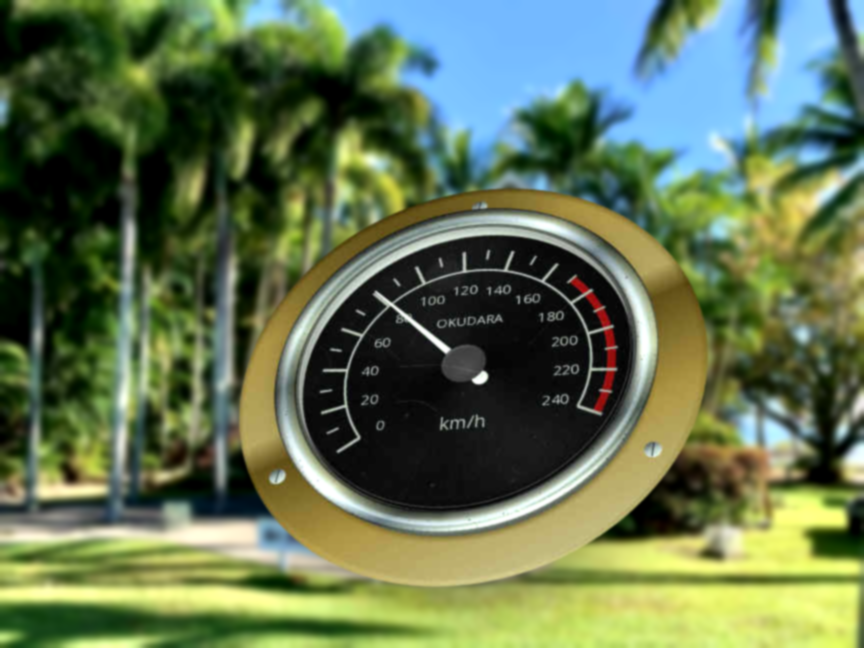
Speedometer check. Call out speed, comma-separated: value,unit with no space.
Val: 80,km/h
